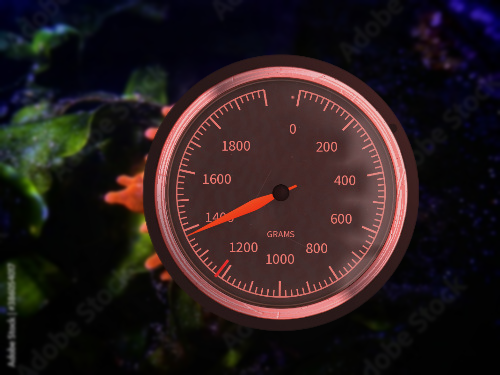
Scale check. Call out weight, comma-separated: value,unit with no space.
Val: 1380,g
